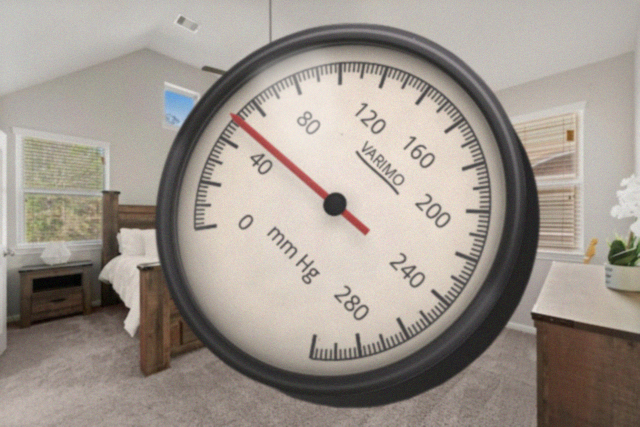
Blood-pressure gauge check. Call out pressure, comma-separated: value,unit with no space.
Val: 50,mmHg
